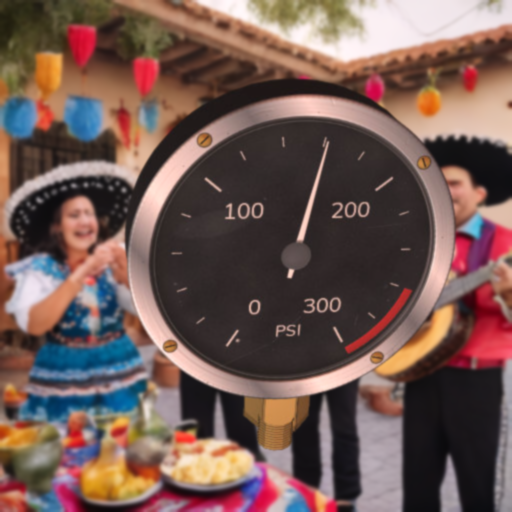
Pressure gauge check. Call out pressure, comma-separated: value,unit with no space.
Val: 160,psi
